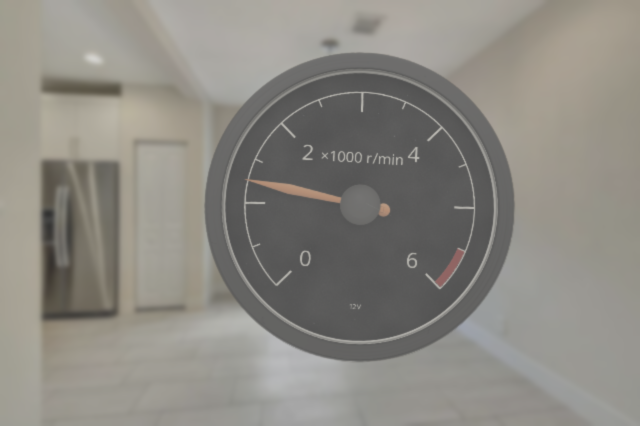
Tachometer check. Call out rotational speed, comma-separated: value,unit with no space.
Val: 1250,rpm
